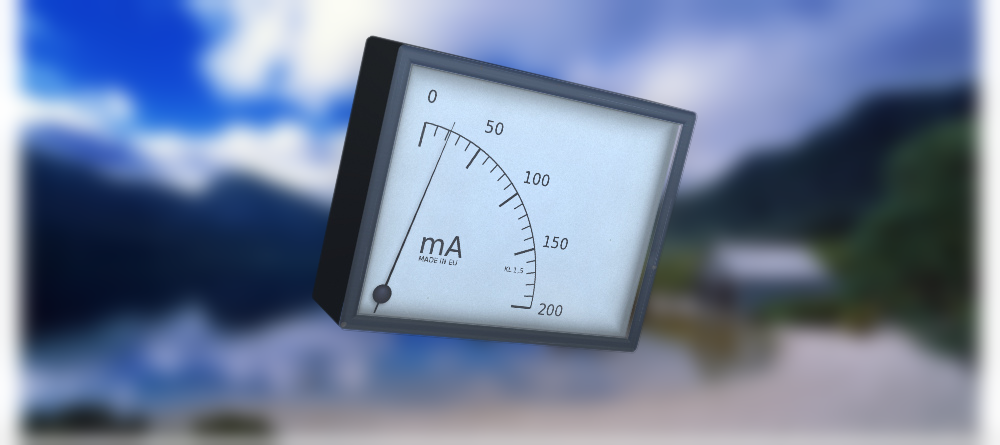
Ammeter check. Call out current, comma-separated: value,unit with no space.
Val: 20,mA
